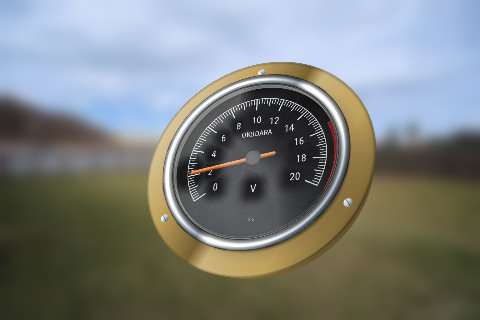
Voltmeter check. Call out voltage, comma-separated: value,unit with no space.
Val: 2,V
